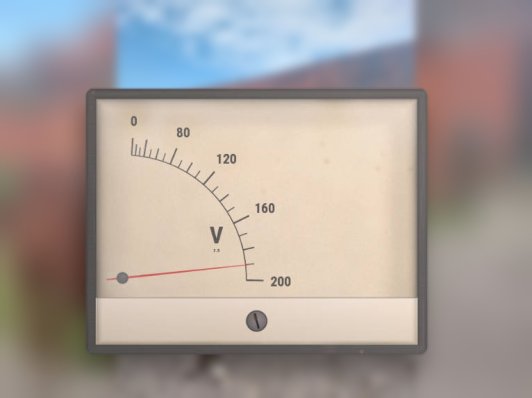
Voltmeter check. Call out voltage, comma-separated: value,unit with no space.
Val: 190,V
